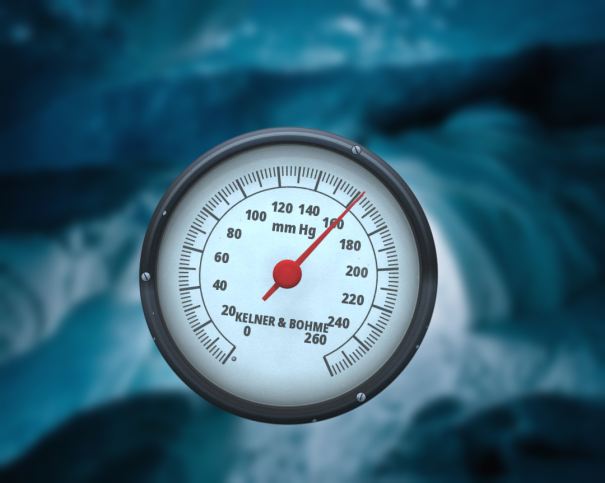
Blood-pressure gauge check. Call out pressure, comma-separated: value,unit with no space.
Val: 162,mmHg
